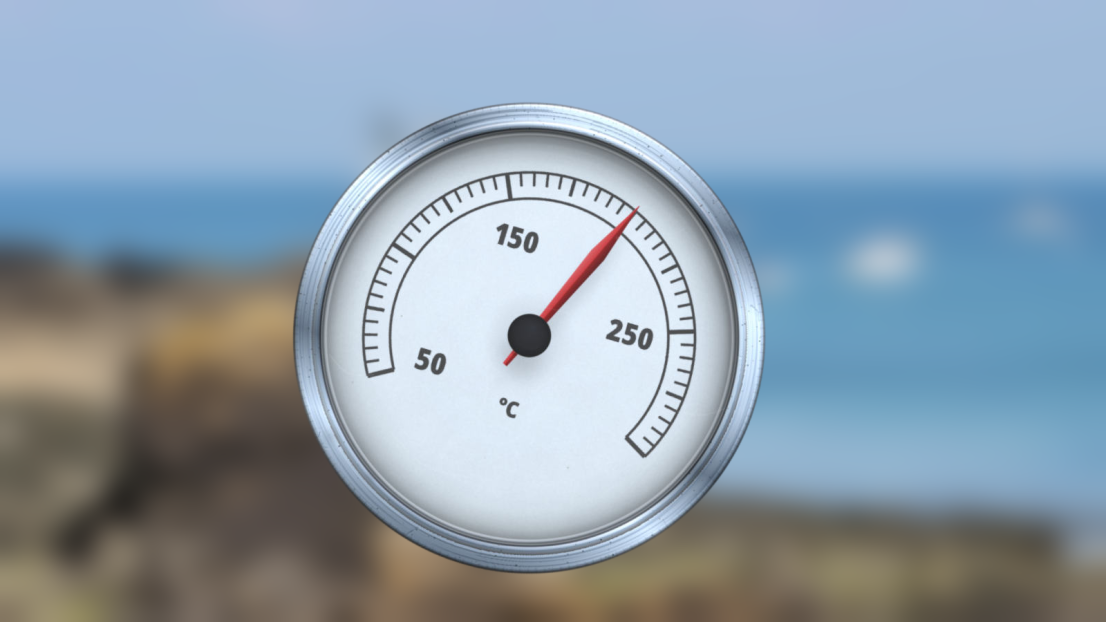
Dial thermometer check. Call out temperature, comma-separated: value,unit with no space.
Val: 200,°C
